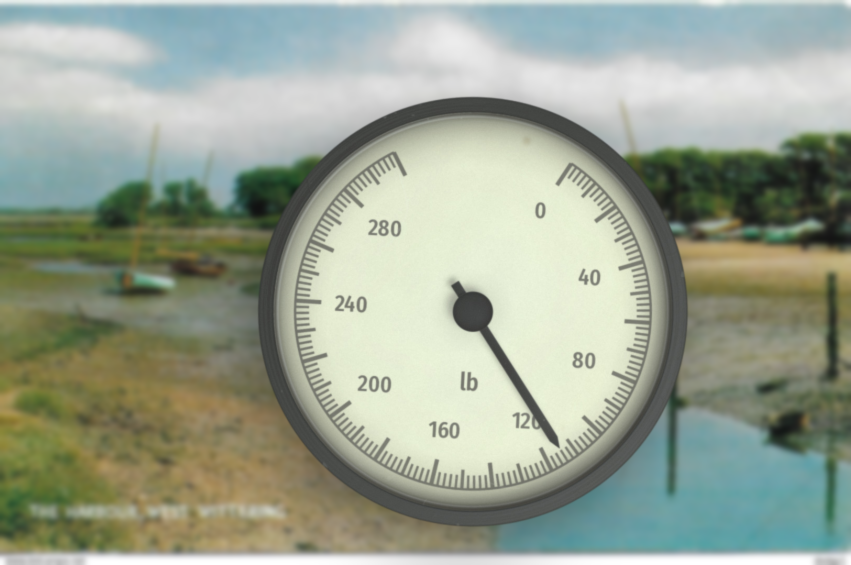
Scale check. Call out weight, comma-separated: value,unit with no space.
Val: 114,lb
